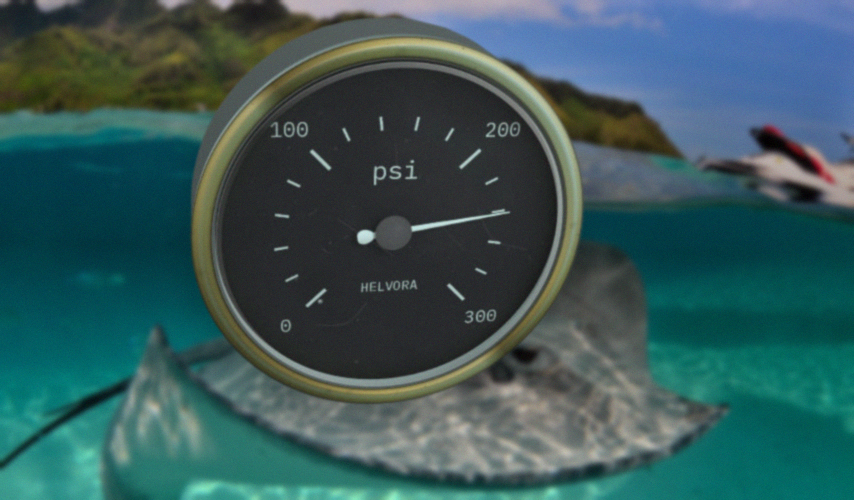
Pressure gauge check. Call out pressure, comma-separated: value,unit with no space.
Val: 240,psi
